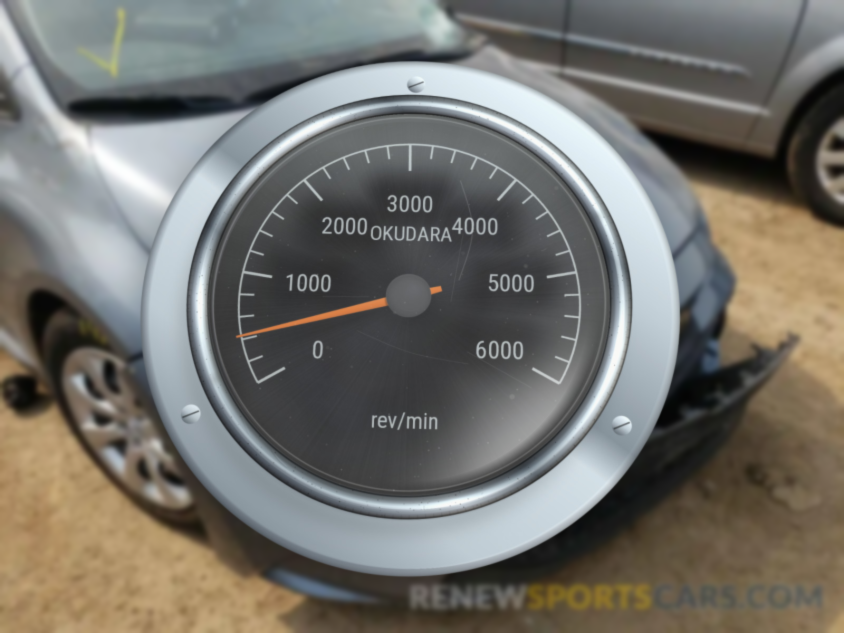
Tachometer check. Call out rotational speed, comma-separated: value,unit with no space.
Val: 400,rpm
